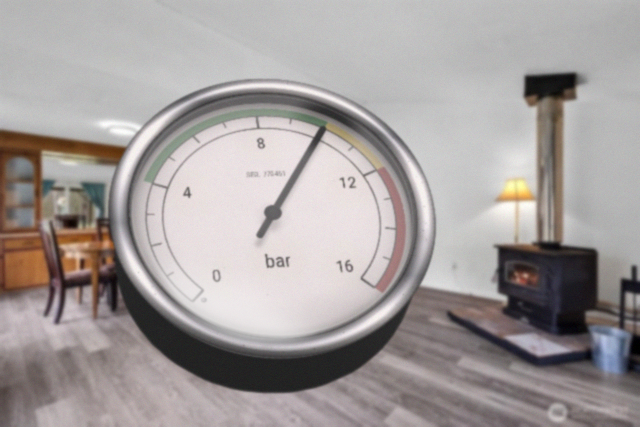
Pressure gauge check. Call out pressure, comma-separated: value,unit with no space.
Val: 10,bar
